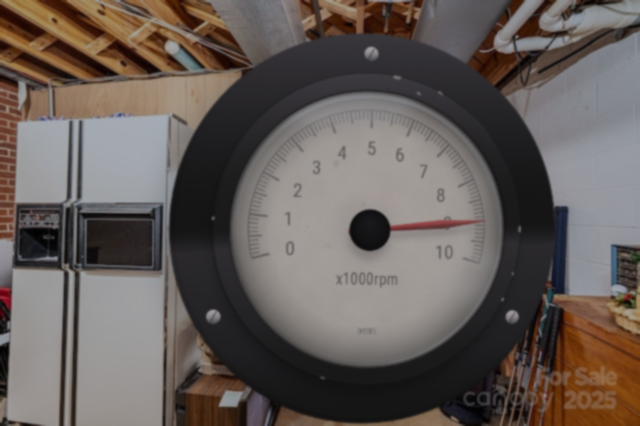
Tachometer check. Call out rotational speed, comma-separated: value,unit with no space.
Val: 9000,rpm
